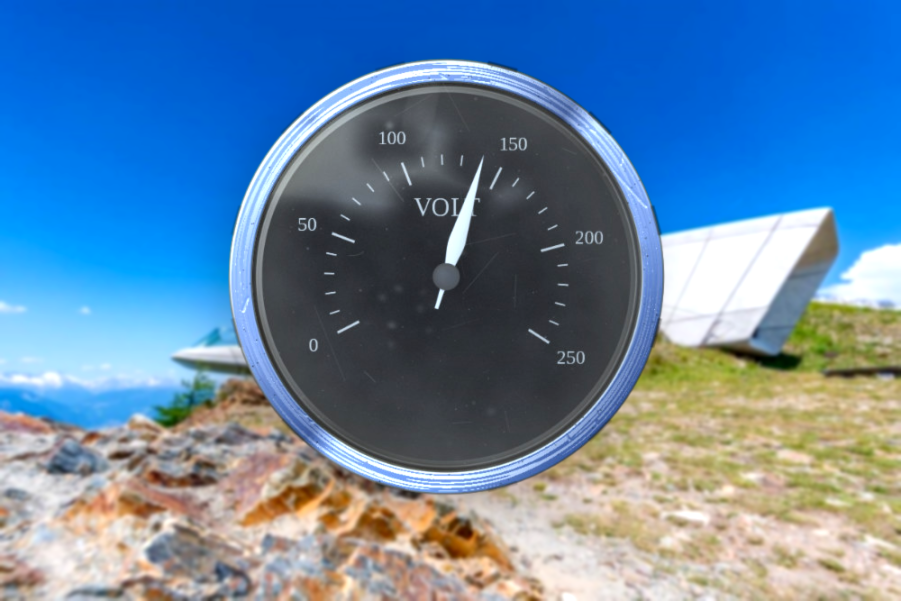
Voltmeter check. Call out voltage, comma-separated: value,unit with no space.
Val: 140,V
